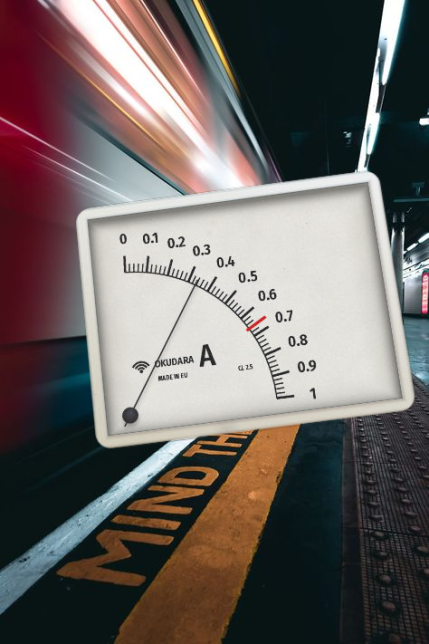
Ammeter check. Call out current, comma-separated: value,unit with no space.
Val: 0.34,A
